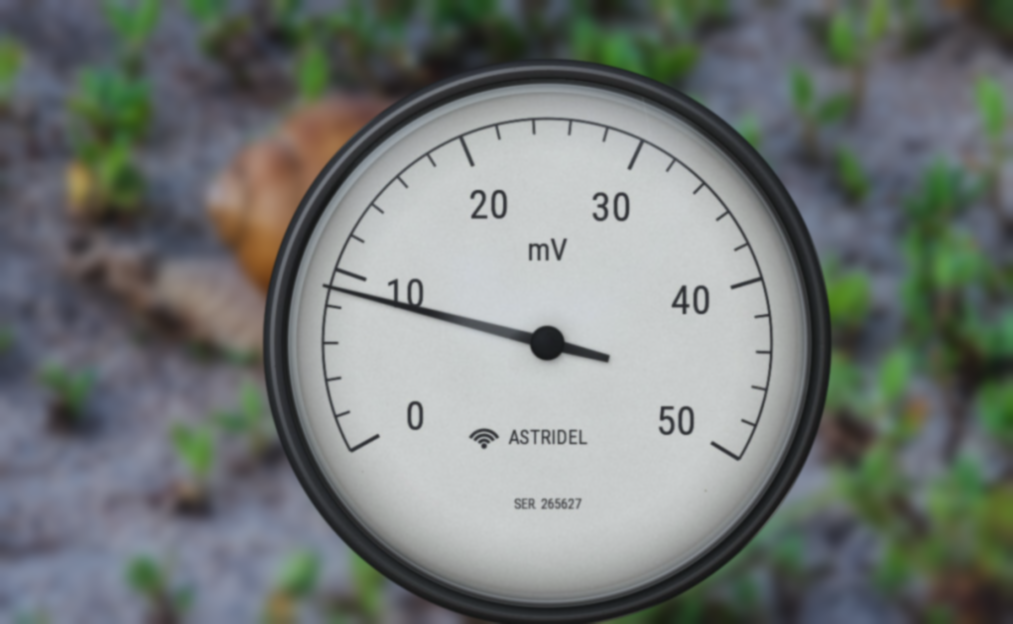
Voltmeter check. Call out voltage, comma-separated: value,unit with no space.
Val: 9,mV
